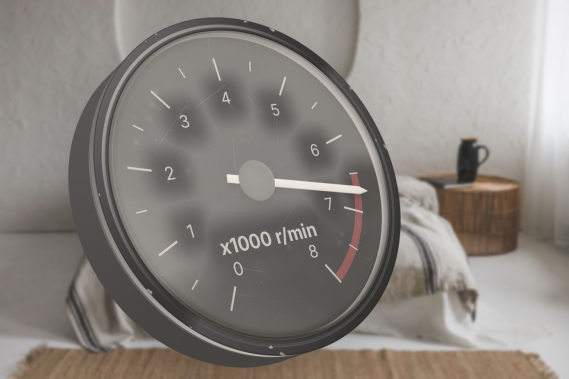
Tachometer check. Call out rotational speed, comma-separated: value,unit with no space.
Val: 6750,rpm
